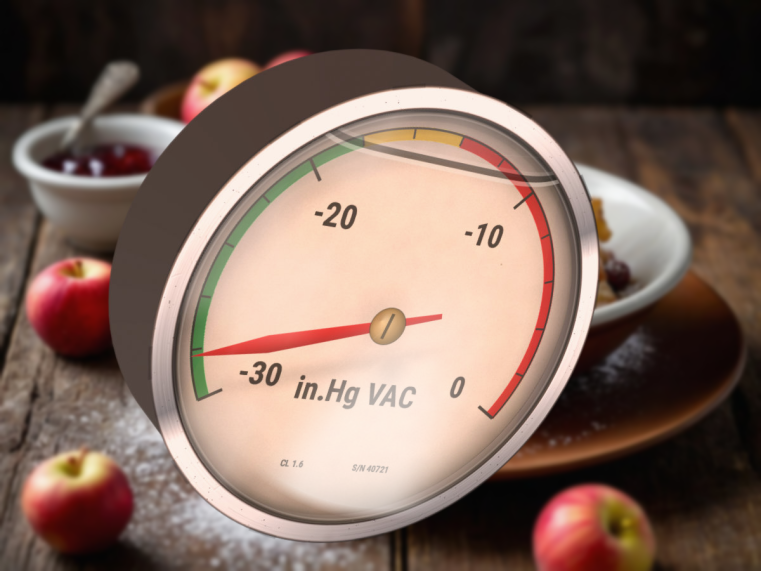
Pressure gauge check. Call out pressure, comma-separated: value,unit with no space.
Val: -28,inHg
